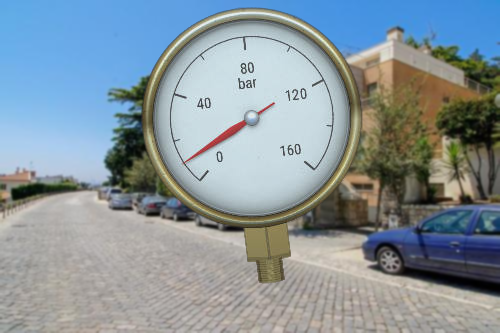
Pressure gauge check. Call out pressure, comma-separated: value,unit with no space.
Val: 10,bar
